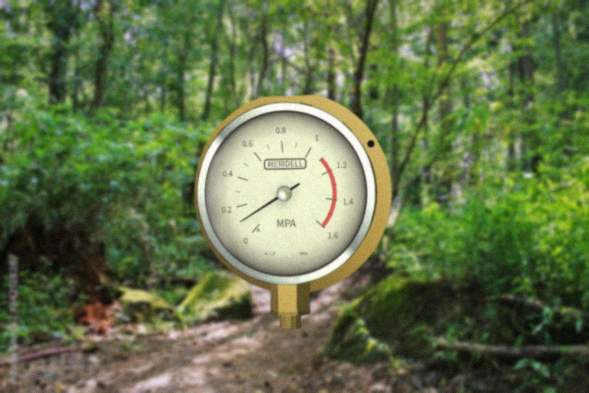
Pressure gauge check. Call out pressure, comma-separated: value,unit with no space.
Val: 0.1,MPa
